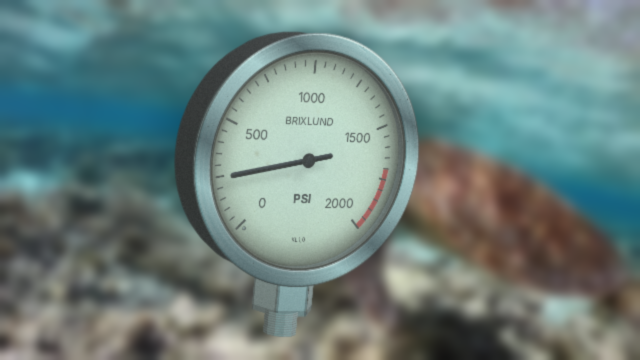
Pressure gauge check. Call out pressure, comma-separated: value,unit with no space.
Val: 250,psi
